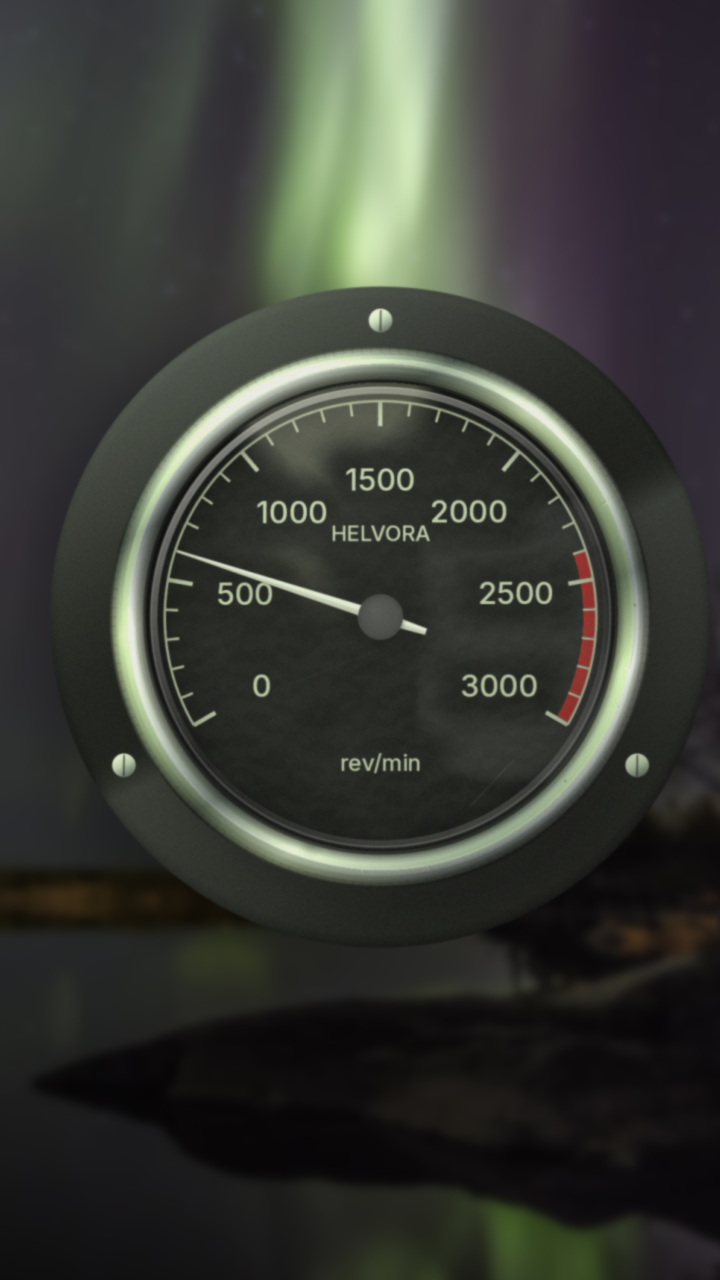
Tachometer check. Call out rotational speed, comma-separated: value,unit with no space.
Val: 600,rpm
